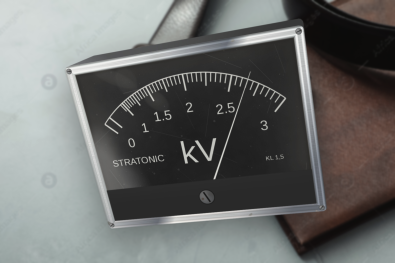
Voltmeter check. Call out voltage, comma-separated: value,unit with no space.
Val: 2.65,kV
